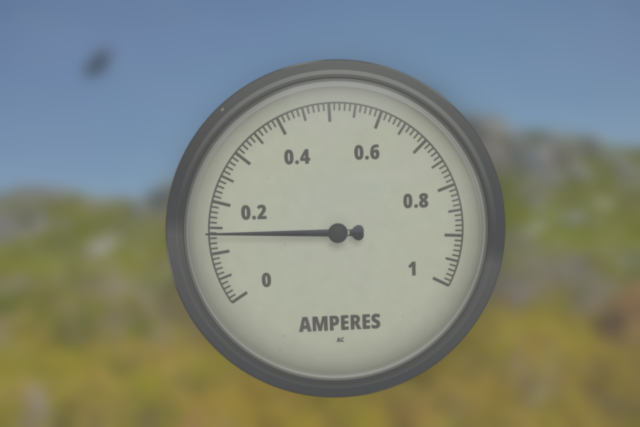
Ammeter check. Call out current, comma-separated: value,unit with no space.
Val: 0.14,A
